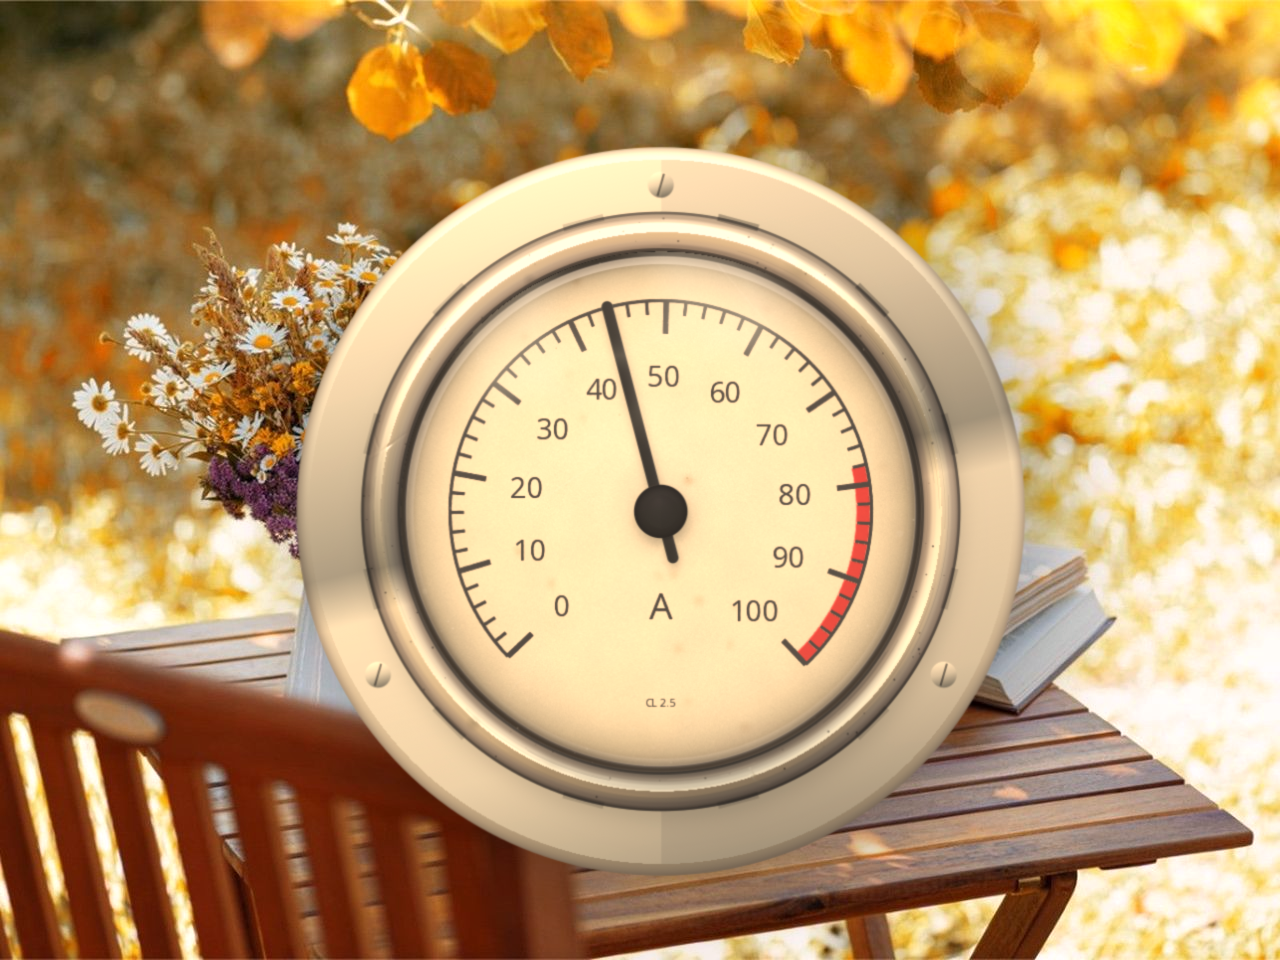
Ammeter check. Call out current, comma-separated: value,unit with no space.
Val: 44,A
